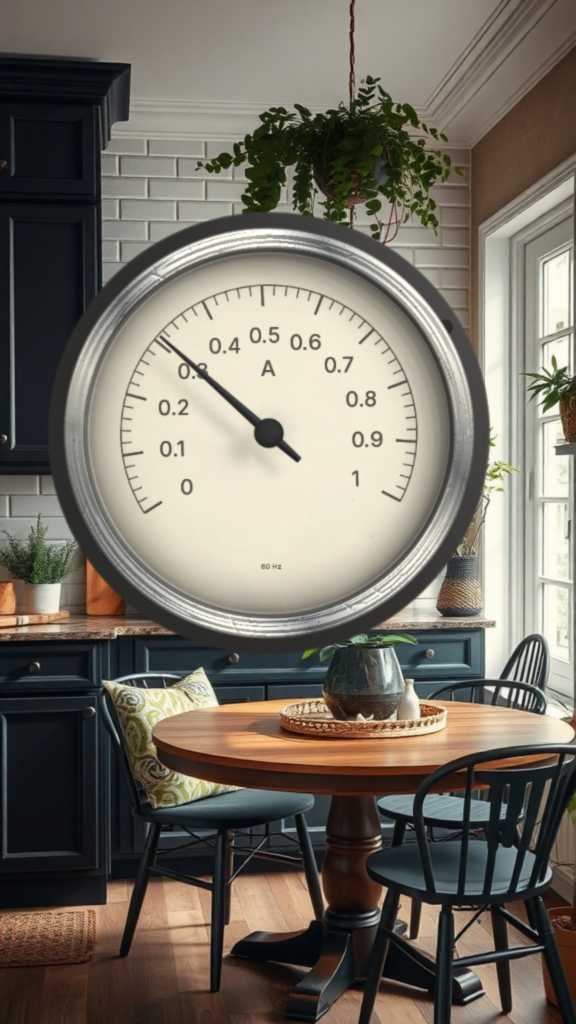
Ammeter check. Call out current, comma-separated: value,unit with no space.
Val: 0.31,A
